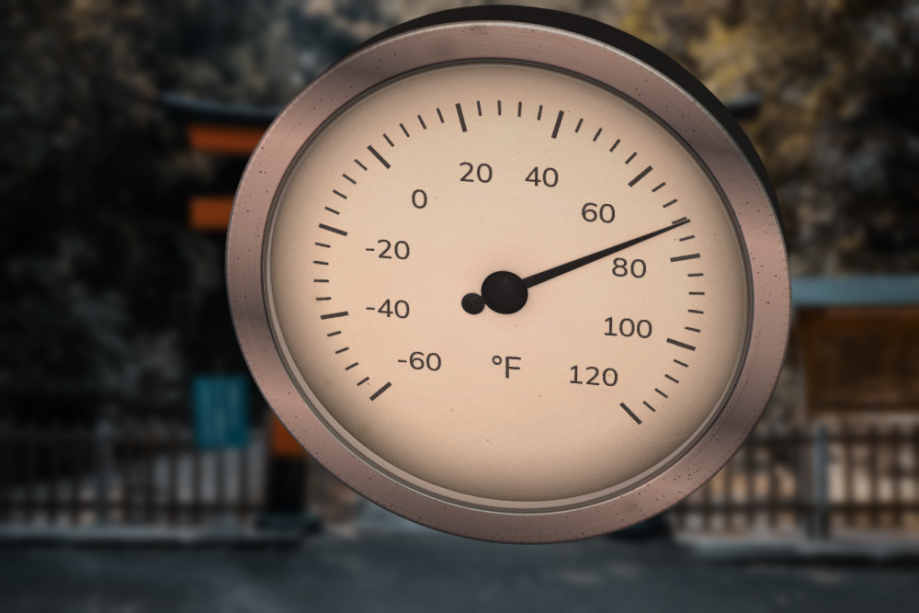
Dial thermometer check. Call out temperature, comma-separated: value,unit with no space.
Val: 72,°F
